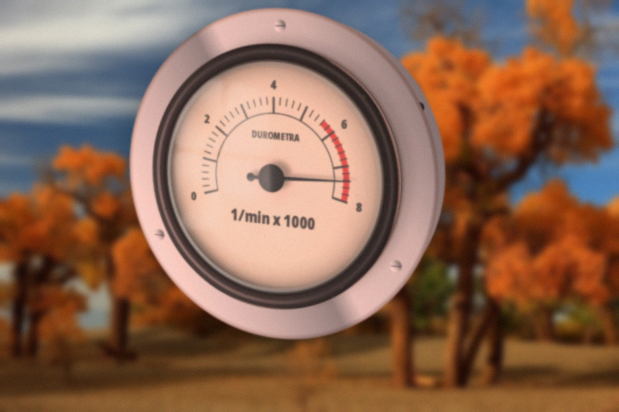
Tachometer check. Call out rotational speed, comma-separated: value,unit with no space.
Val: 7400,rpm
